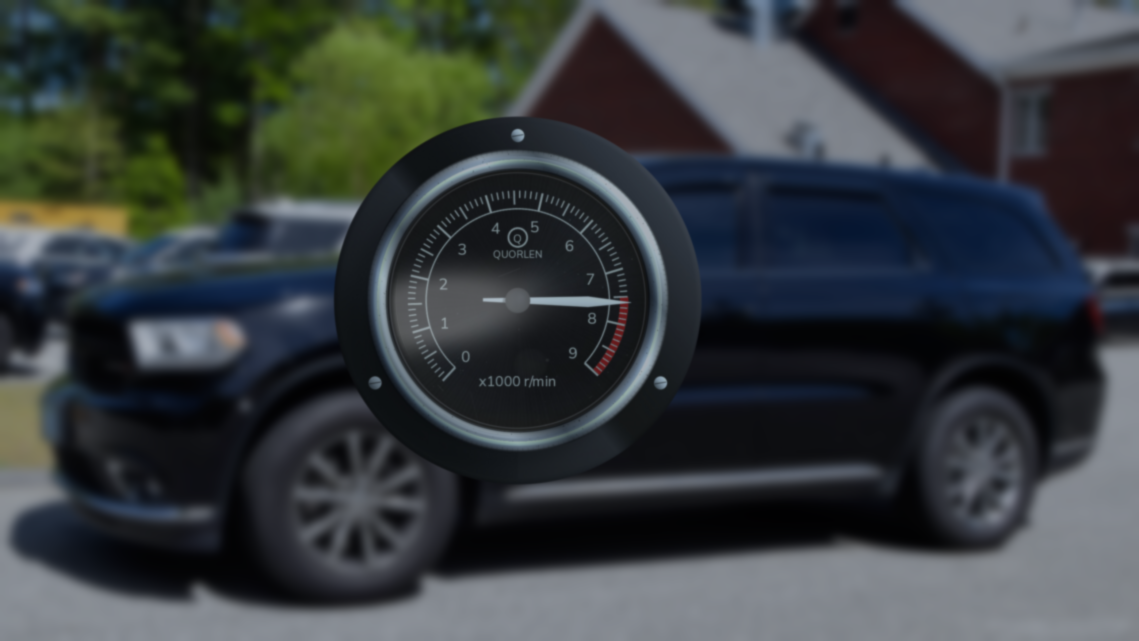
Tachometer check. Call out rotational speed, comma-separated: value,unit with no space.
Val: 7600,rpm
